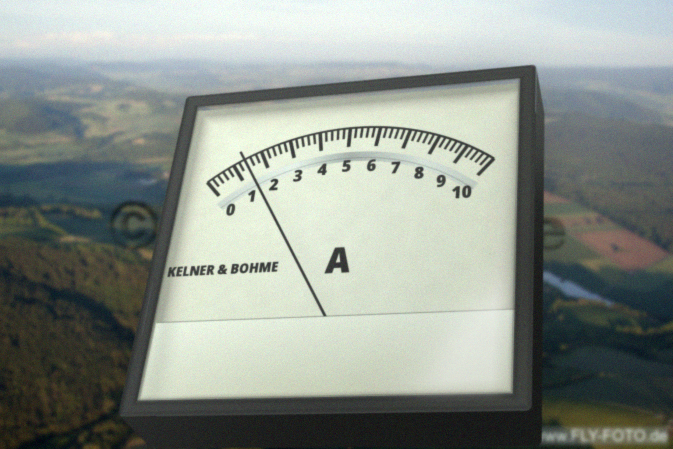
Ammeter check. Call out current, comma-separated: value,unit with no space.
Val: 1.4,A
